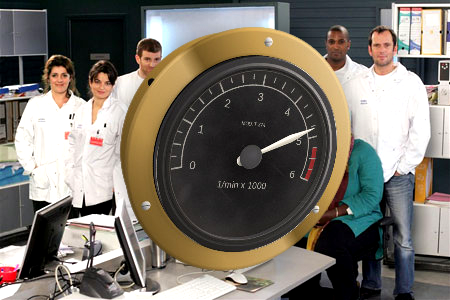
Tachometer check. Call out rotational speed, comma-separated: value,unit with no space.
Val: 4750,rpm
